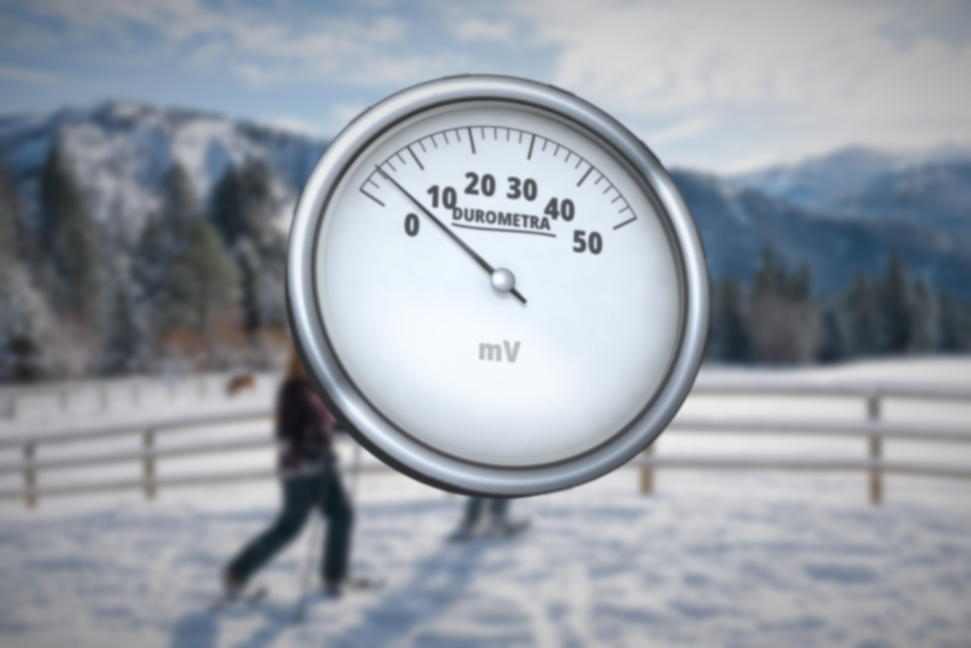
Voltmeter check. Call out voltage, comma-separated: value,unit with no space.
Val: 4,mV
